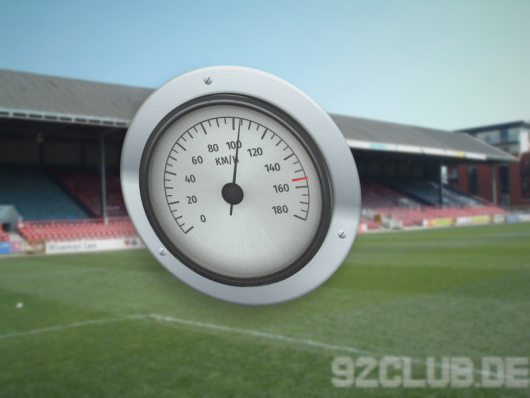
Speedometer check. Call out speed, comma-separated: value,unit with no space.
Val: 105,km/h
